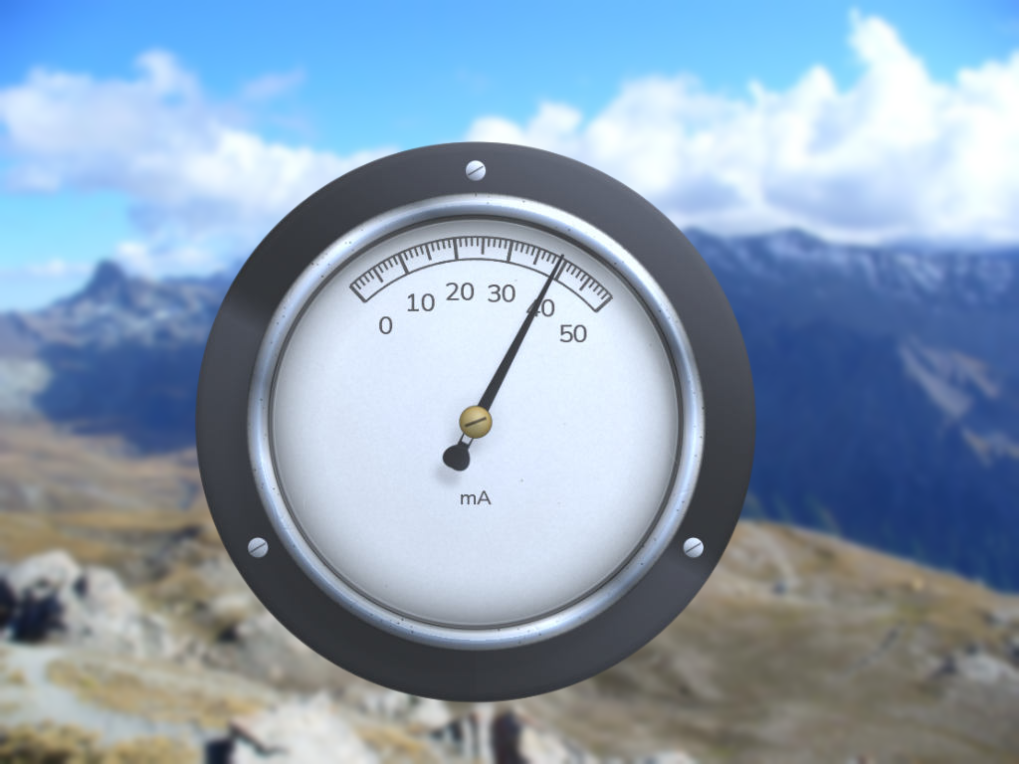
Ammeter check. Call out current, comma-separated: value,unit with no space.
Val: 39,mA
